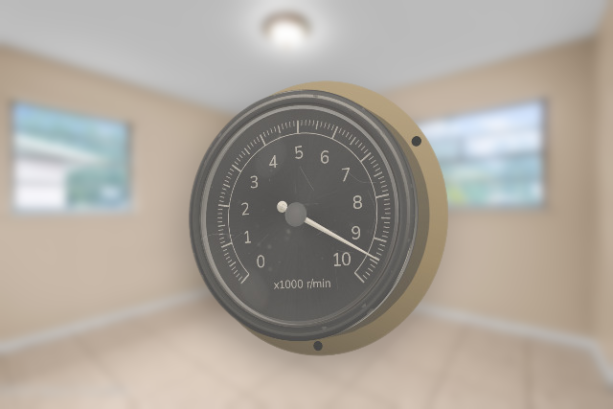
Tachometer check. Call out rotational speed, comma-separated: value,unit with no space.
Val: 9400,rpm
